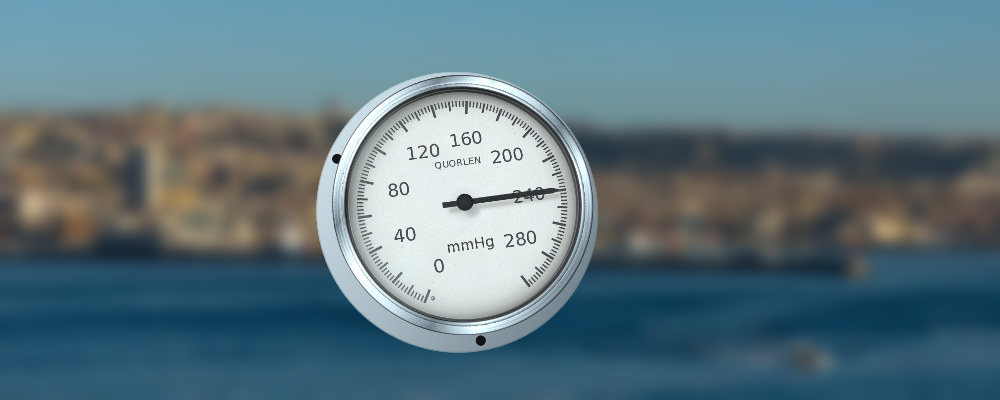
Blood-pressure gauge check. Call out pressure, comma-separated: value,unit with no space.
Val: 240,mmHg
